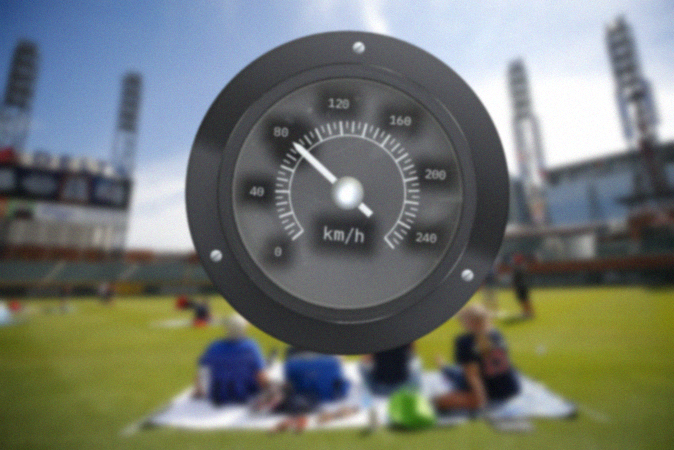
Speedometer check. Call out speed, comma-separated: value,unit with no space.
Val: 80,km/h
